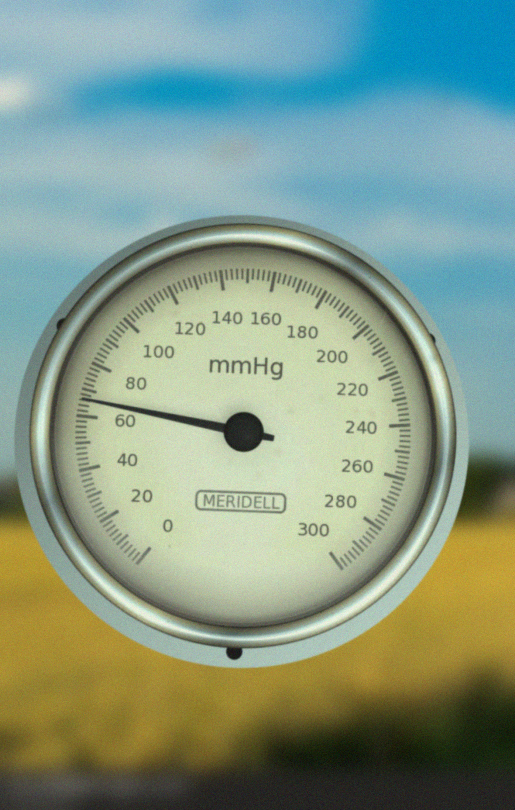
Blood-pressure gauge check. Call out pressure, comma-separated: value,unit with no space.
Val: 66,mmHg
